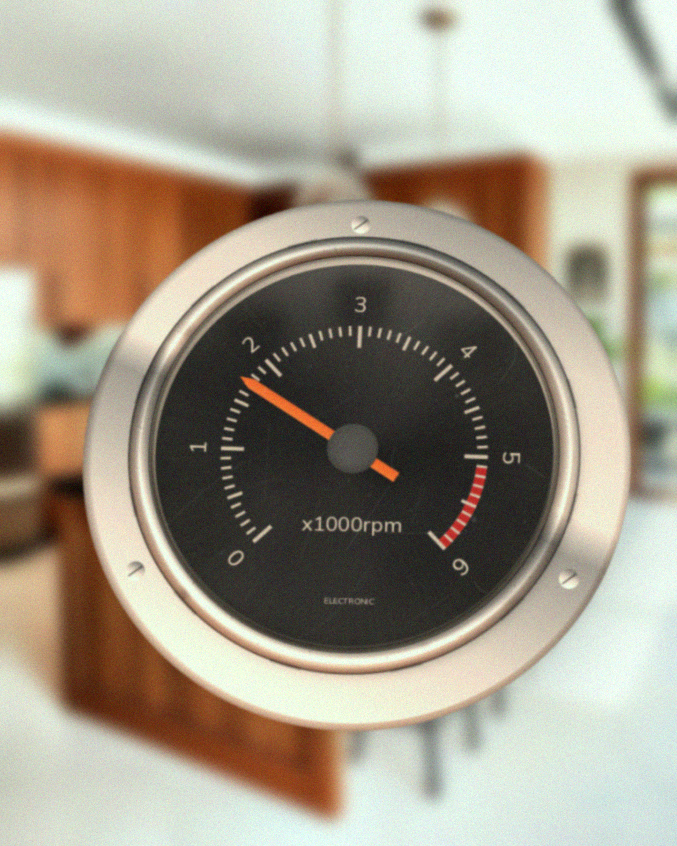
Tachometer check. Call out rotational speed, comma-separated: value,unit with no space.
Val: 1700,rpm
